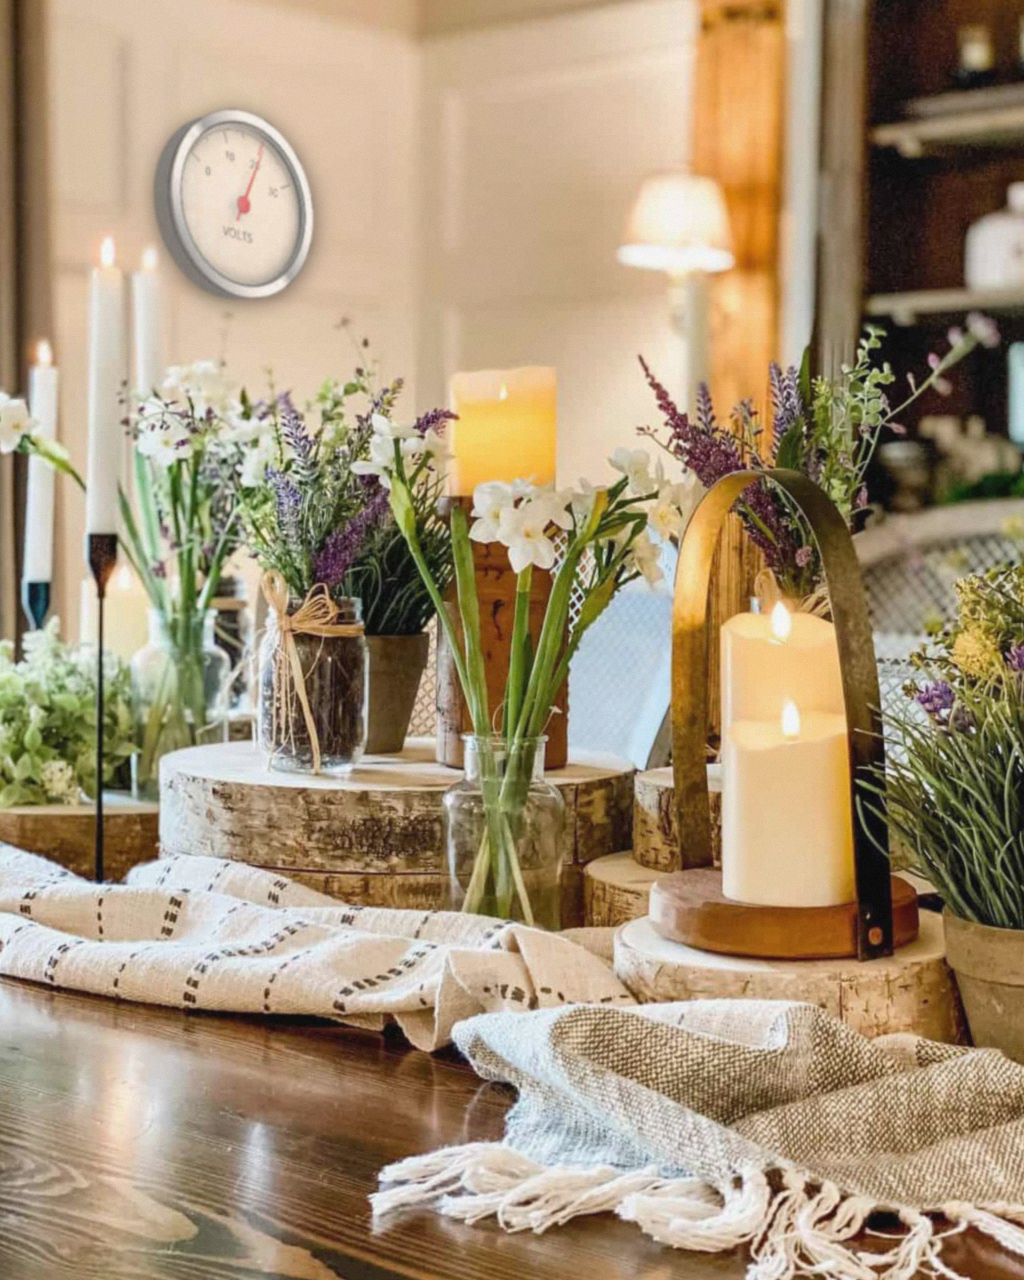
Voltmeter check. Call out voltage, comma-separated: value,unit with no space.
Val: 20,V
